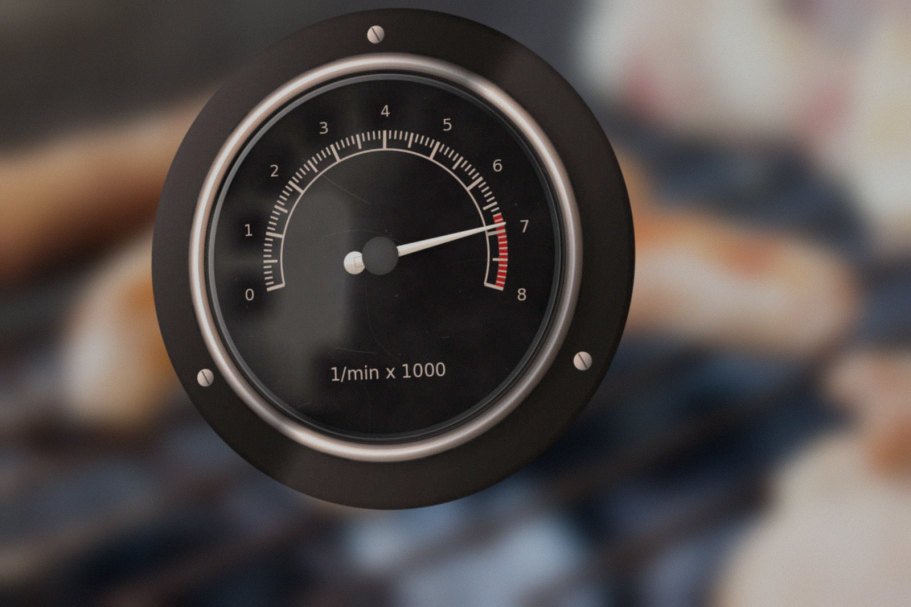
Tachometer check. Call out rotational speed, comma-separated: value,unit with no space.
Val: 6900,rpm
